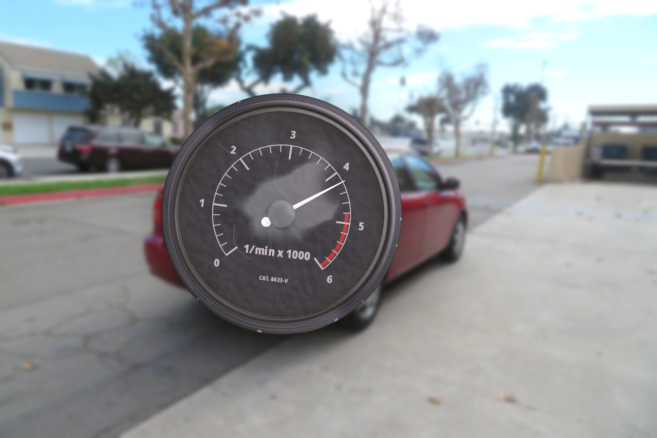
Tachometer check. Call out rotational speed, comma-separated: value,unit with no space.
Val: 4200,rpm
